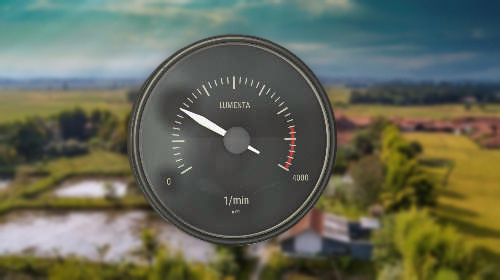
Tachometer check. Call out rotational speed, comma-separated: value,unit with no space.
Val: 1000,rpm
